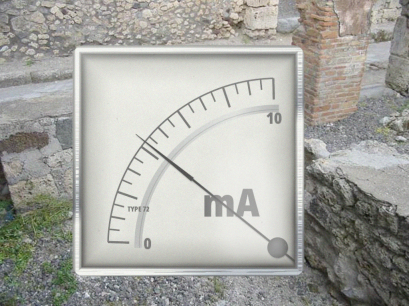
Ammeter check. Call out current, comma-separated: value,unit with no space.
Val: 4.25,mA
